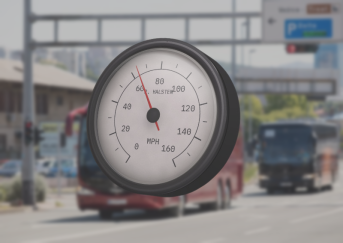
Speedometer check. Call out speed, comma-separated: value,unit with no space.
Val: 65,mph
